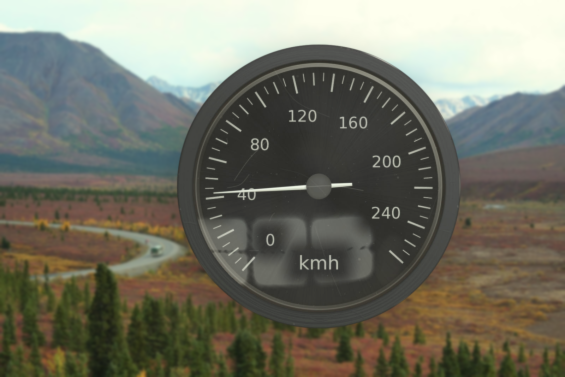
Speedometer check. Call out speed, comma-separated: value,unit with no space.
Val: 42.5,km/h
